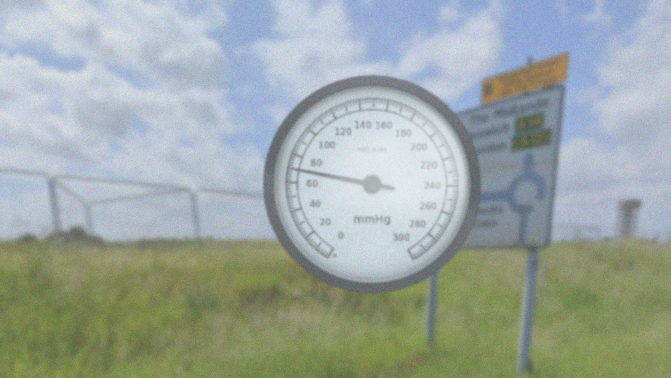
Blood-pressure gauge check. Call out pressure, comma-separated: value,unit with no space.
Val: 70,mmHg
